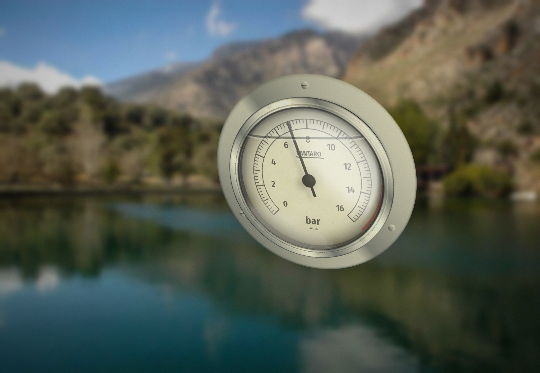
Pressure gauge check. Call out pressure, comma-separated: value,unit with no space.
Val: 7,bar
